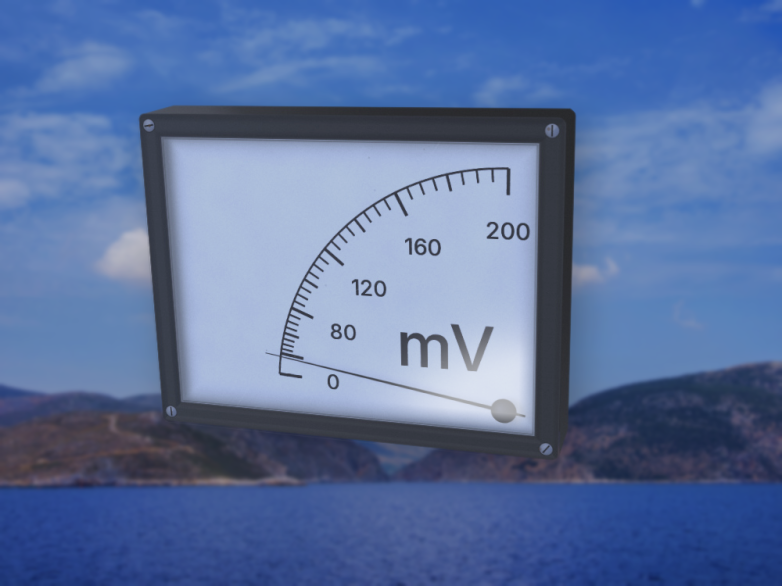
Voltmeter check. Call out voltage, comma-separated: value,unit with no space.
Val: 40,mV
